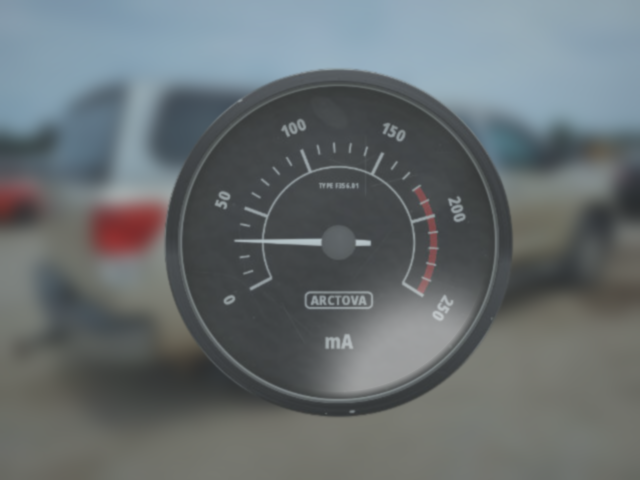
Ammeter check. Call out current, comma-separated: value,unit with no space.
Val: 30,mA
